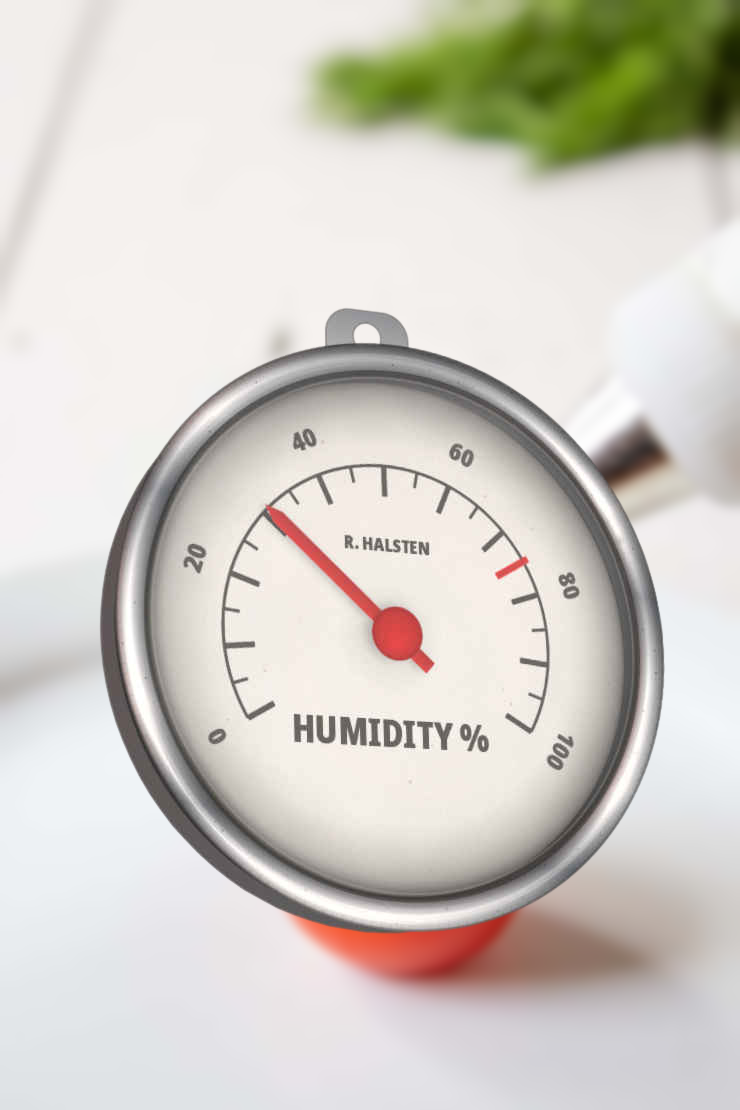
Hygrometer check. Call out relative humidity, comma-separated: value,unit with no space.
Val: 30,%
